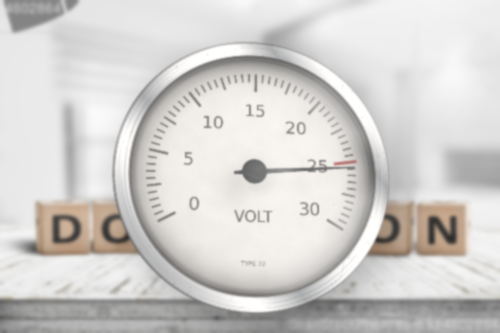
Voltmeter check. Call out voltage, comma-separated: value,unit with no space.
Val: 25.5,V
